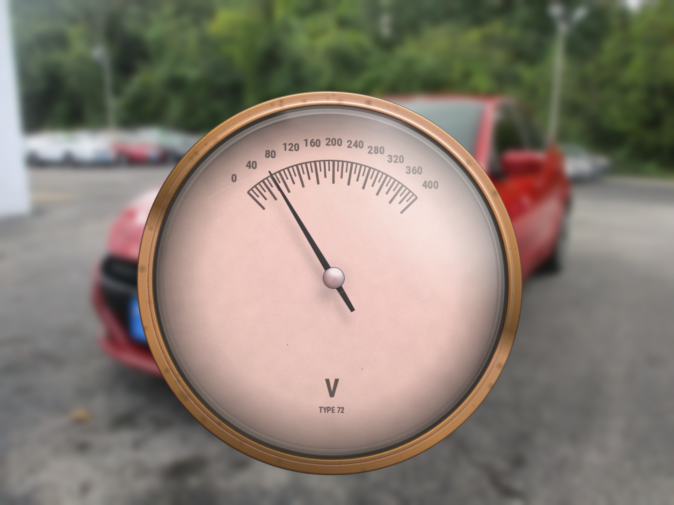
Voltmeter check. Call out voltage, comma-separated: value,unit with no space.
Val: 60,V
